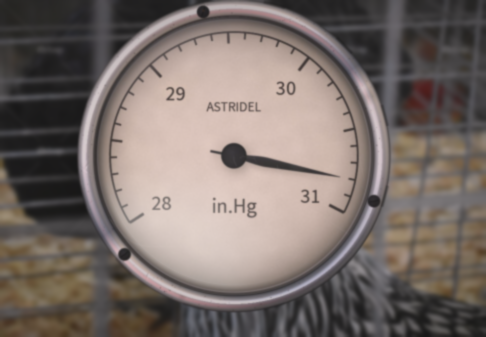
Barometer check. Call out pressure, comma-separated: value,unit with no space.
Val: 30.8,inHg
